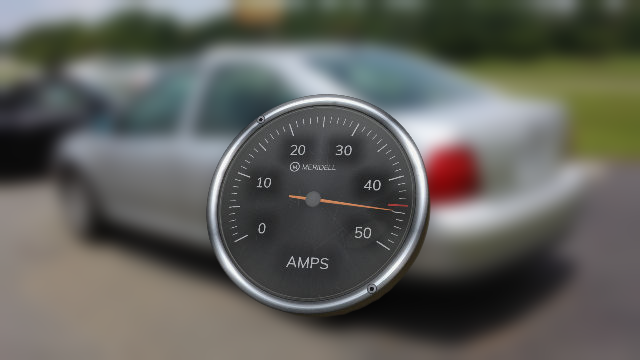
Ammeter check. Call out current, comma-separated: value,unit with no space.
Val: 45,A
